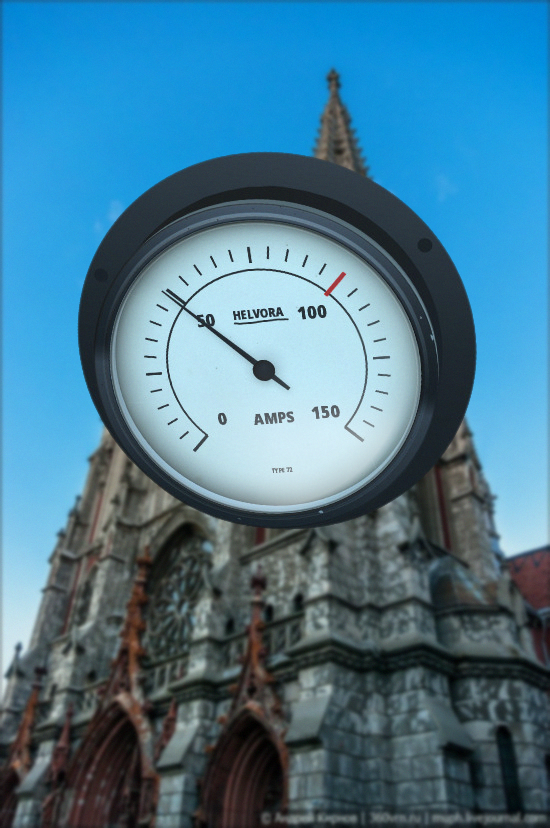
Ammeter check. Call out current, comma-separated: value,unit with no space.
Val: 50,A
